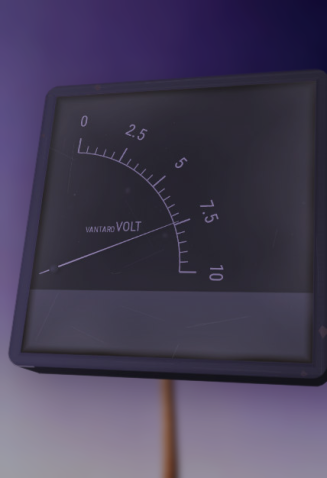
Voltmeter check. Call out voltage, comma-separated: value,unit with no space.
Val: 7.5,V
